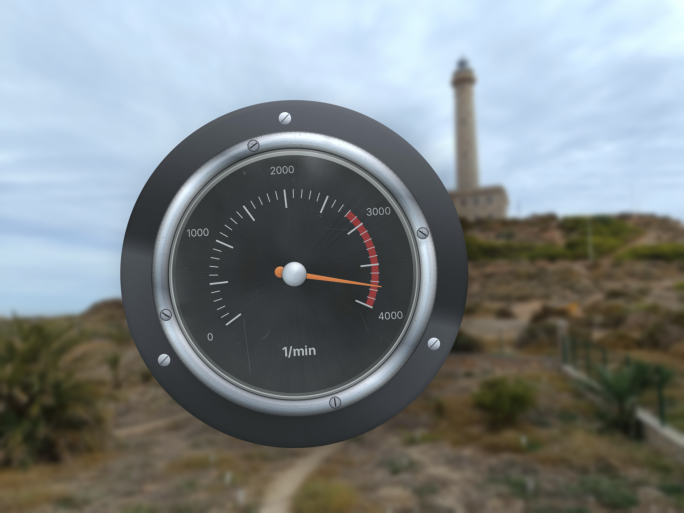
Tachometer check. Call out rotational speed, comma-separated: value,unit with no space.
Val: 3750,rpm
